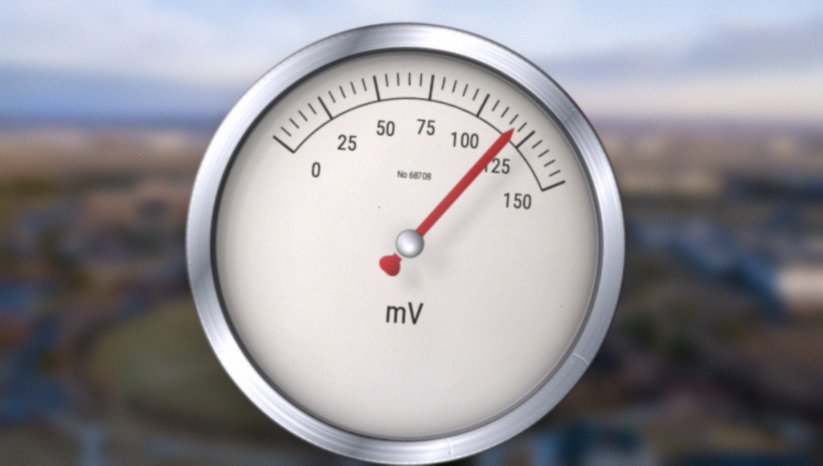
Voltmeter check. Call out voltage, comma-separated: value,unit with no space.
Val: 117.5,mV
